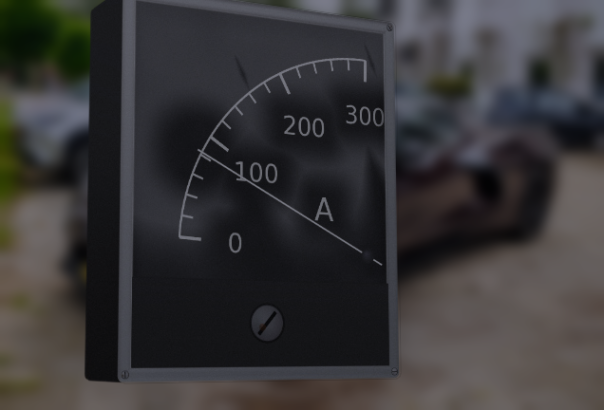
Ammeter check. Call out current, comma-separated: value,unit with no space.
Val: 80,A
